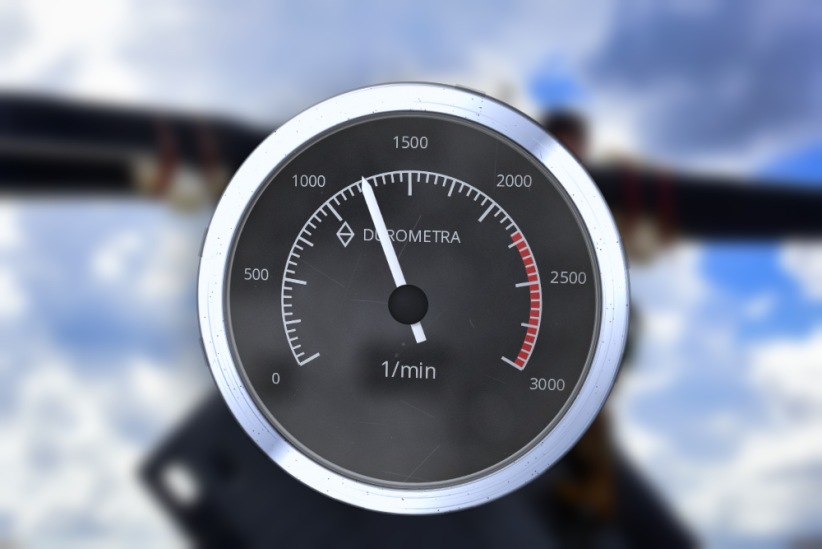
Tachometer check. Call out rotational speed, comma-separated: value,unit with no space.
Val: 1250,rpm
